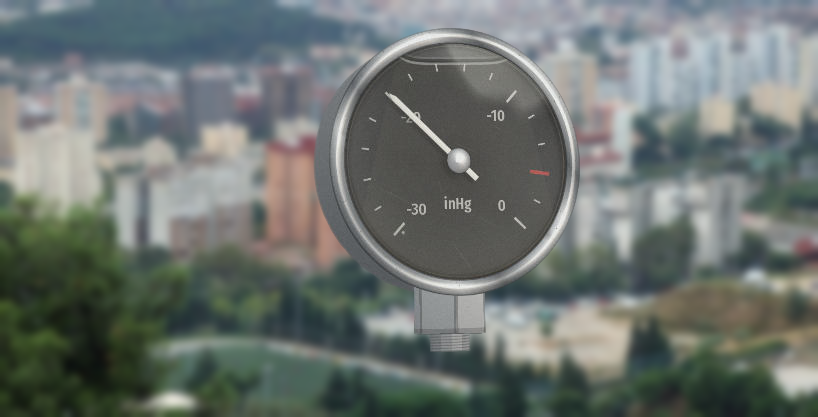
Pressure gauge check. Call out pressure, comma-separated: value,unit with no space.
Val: -20,inHg
